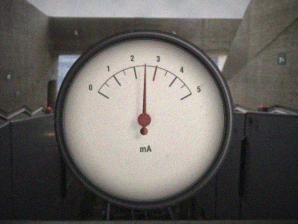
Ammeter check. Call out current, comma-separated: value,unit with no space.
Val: 2.5,mA
